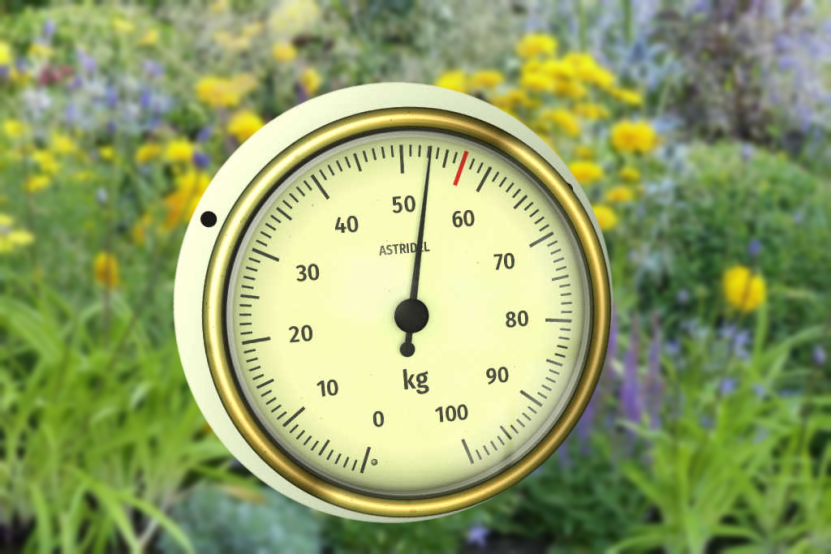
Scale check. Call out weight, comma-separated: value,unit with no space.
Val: 53,kg
